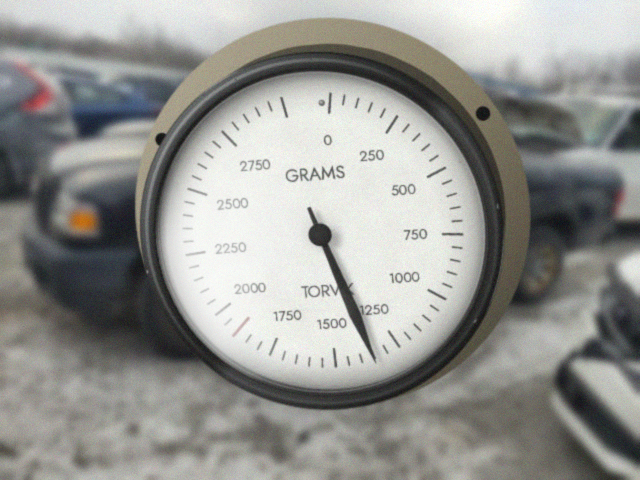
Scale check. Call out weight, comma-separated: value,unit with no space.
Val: 1350,g
